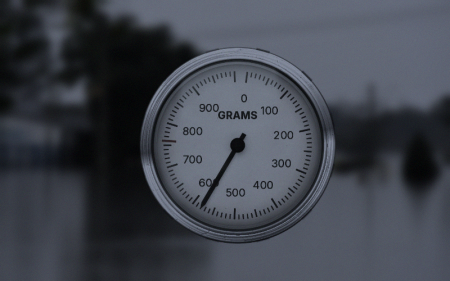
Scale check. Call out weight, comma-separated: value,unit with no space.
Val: 580,g
